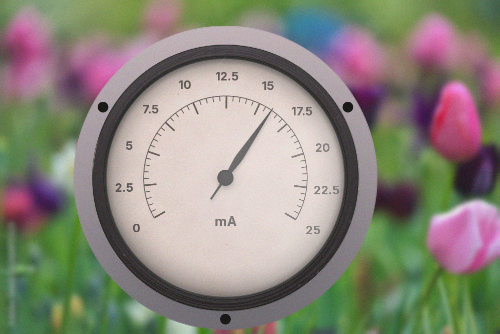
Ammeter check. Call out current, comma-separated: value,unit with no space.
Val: 16,mA
